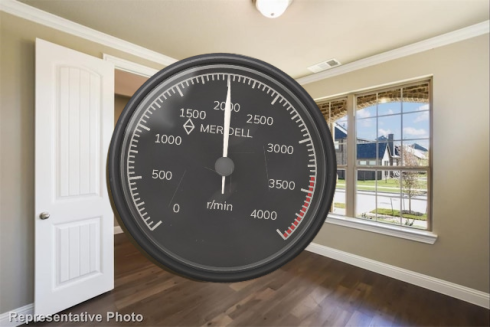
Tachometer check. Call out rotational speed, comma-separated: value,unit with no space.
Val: 2000,rpm
